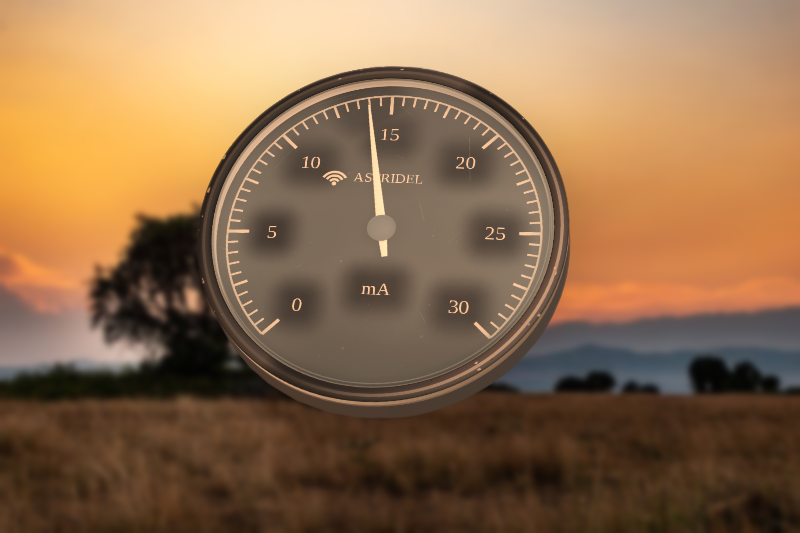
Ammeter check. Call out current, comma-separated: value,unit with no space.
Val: 14,mA
